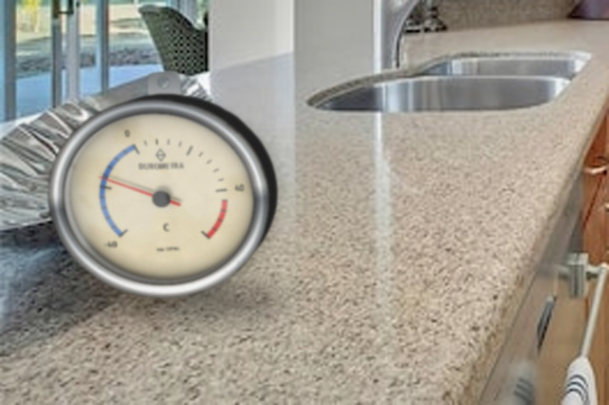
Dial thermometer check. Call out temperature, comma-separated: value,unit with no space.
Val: -16,°C
